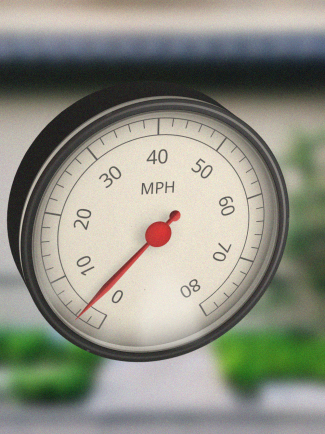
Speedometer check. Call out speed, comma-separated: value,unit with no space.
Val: 4,mph
